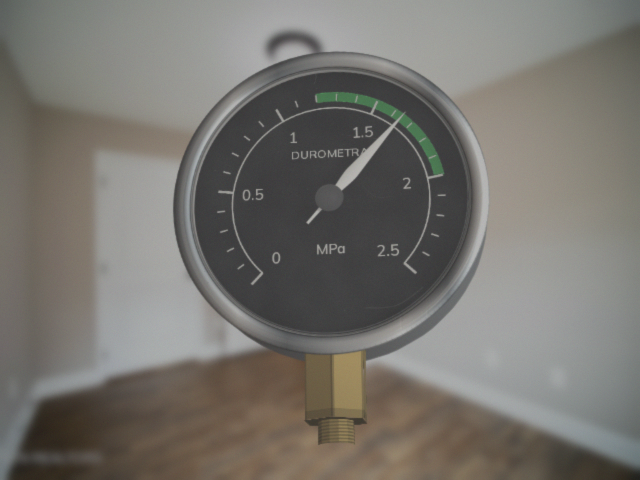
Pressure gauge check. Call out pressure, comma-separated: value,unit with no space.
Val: 1.65,MPa
